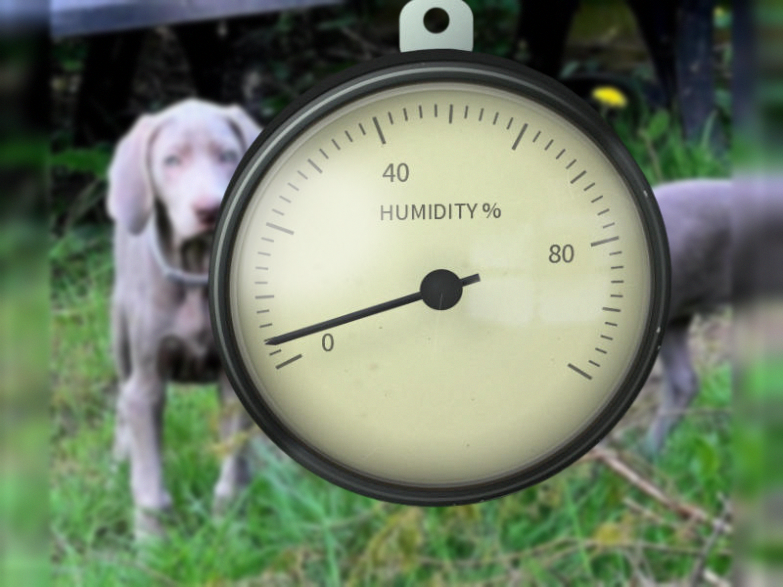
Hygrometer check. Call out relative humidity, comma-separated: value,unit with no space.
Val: 4,%
